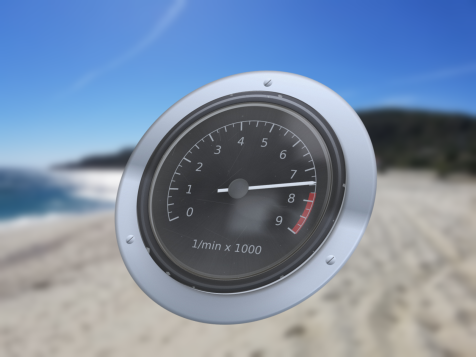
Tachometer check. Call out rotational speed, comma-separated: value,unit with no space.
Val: 7500,rpm
